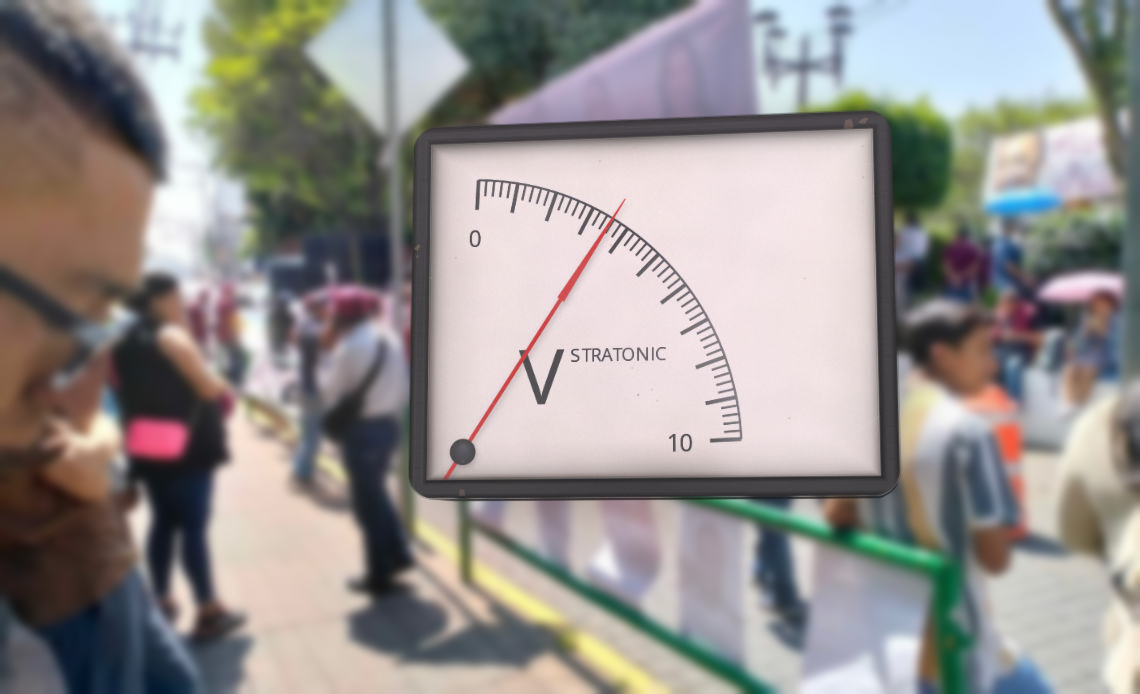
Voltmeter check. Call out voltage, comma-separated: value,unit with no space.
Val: 3.6,V
